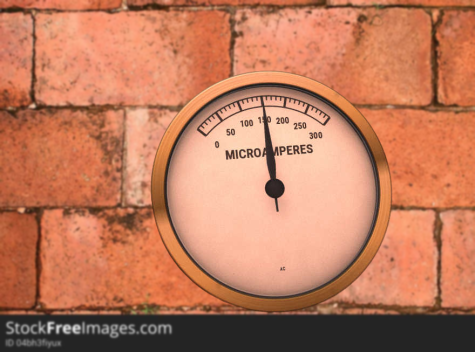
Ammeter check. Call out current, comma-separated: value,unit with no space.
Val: 150,µA
